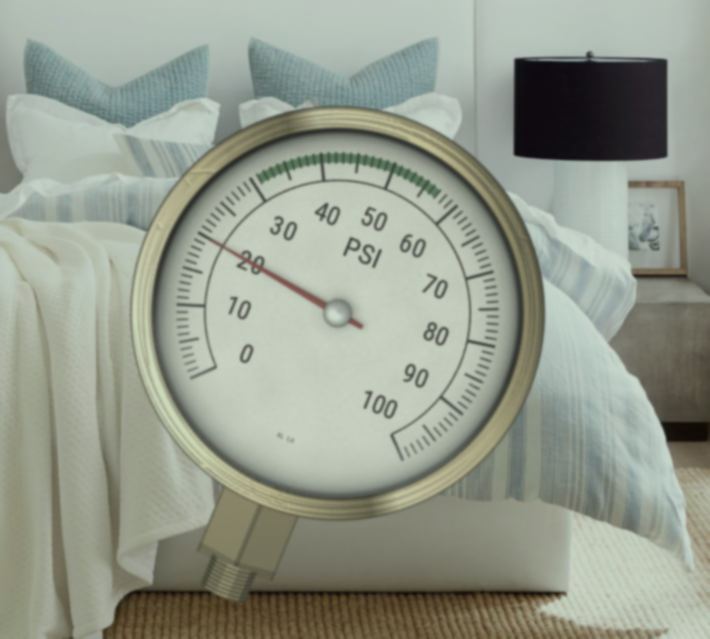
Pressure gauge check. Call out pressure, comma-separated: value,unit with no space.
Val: 20,psi
